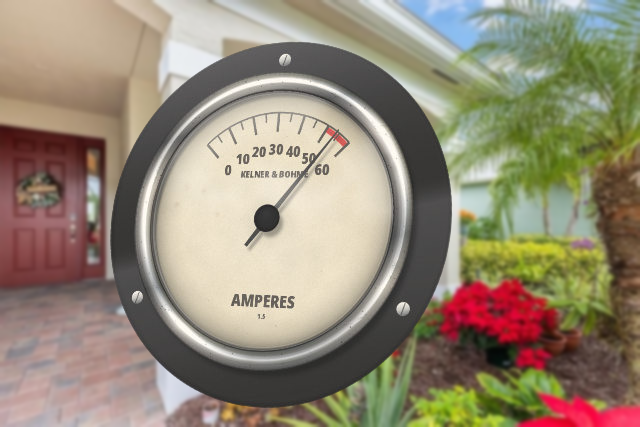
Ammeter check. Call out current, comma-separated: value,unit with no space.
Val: 55,A
